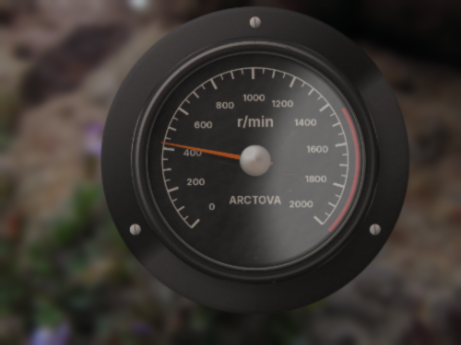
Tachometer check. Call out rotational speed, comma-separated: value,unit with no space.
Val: 425,rpm
